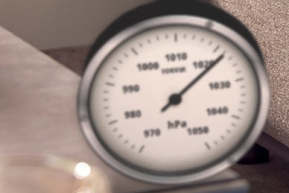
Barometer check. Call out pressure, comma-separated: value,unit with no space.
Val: 1022,hPa
